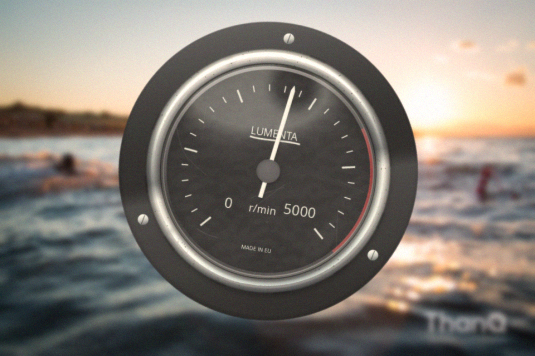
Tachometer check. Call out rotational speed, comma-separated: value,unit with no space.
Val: 2700,rpm
